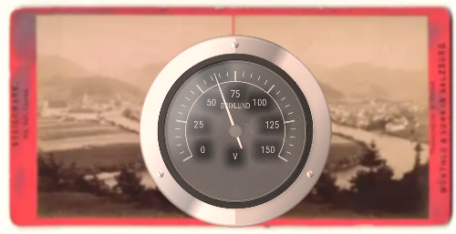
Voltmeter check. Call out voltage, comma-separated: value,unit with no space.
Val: 62.5,V
